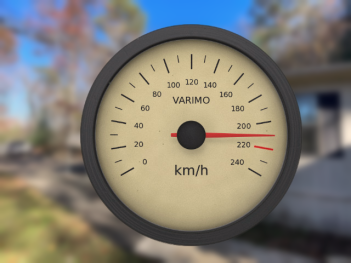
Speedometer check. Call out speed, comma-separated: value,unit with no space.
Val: 210,km/h
